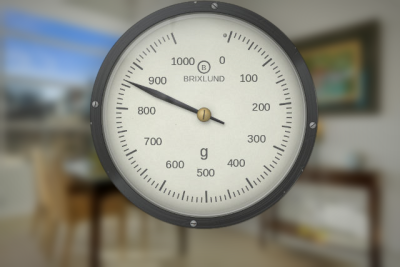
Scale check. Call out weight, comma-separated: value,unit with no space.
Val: 860,g
